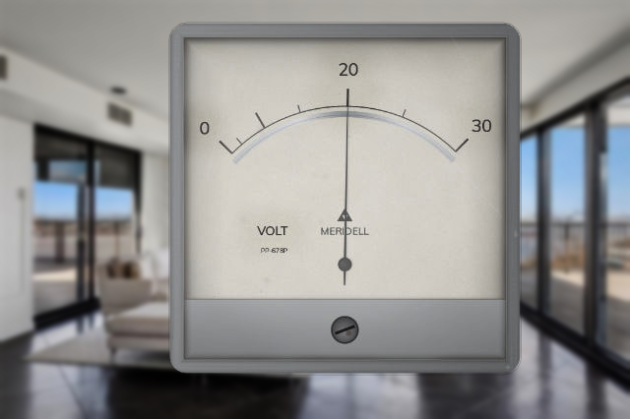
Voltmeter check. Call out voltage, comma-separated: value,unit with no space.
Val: 20,V
